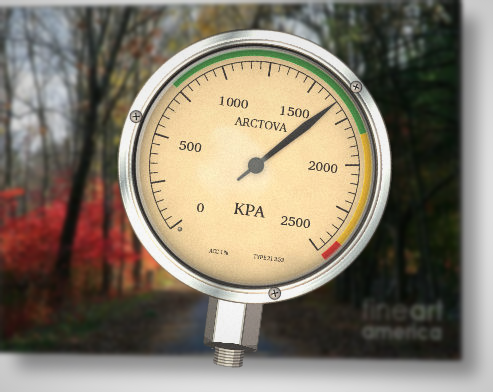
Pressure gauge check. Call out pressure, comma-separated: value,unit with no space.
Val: 1650,kPa
